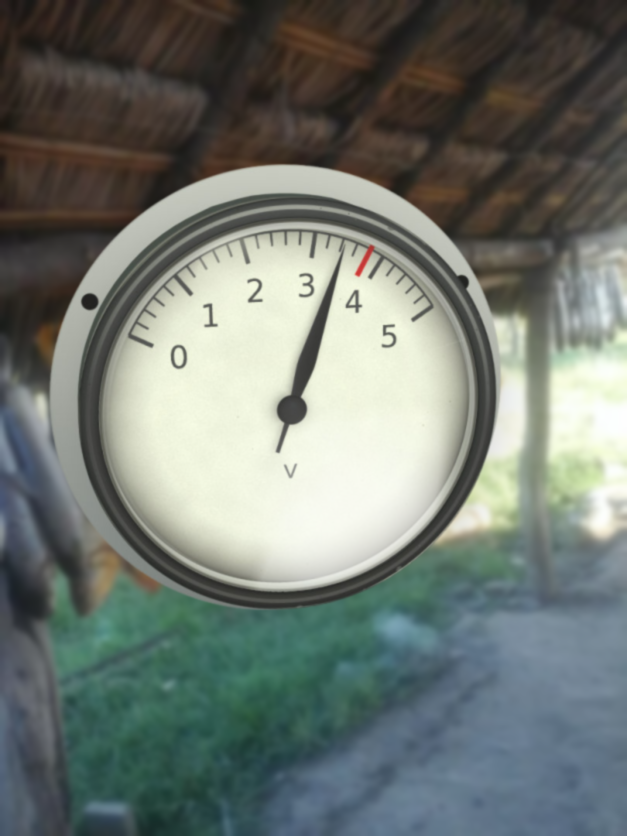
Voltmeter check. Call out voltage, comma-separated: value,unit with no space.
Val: 3.4,V
